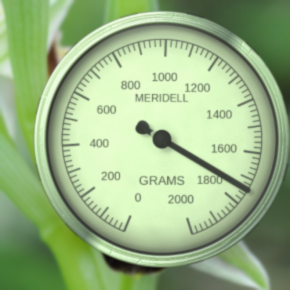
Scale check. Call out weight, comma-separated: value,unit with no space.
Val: 1740,g
